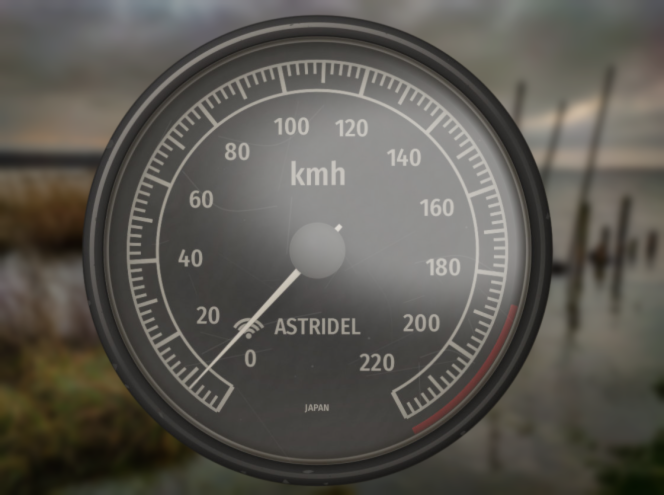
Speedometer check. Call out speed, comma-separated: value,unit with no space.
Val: 8,km/h
